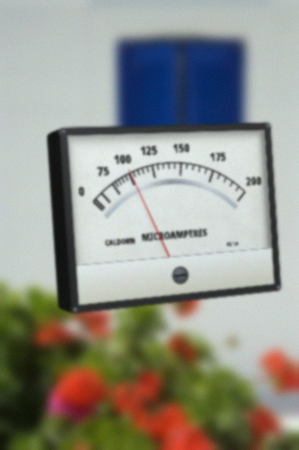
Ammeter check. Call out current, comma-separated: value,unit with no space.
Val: 100,µA
